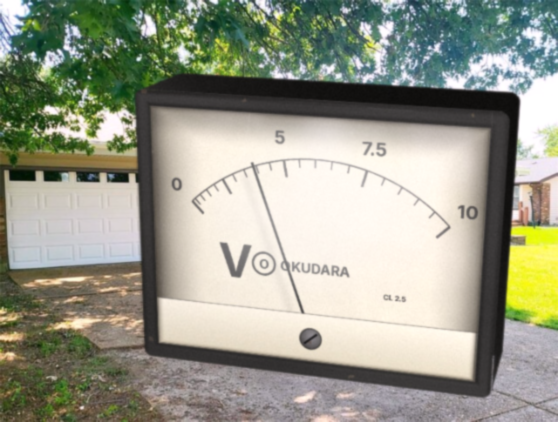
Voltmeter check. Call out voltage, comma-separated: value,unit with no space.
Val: 4,V
